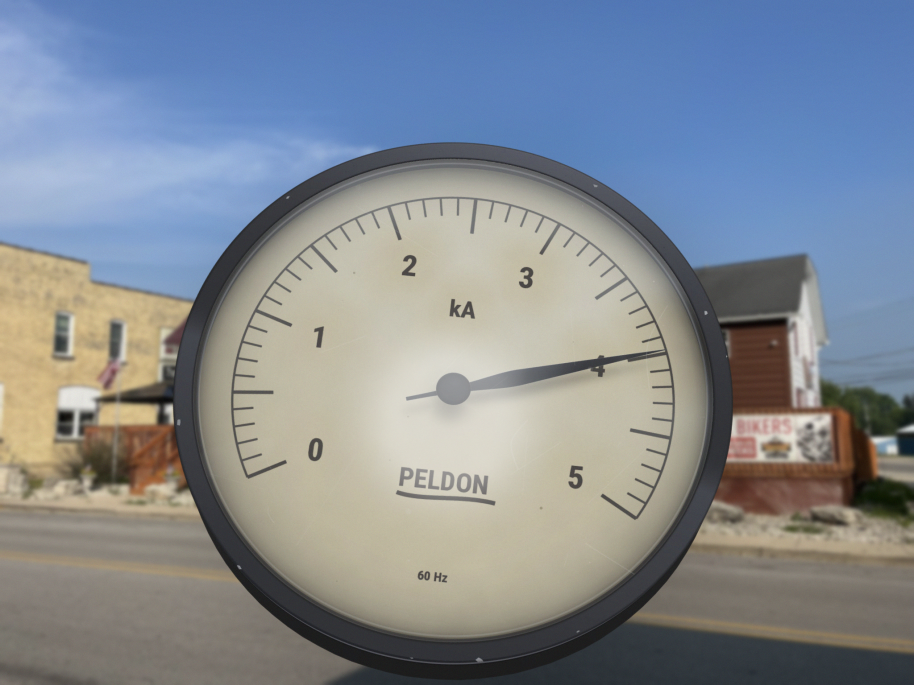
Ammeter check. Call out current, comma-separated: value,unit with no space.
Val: 4,kA
